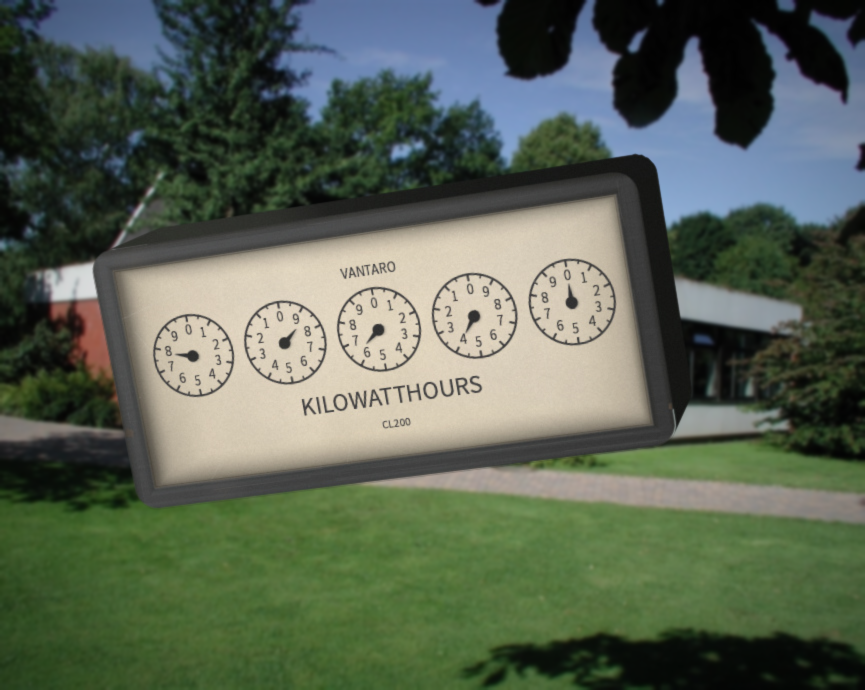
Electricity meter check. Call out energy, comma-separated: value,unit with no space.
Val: 78640,kWh
